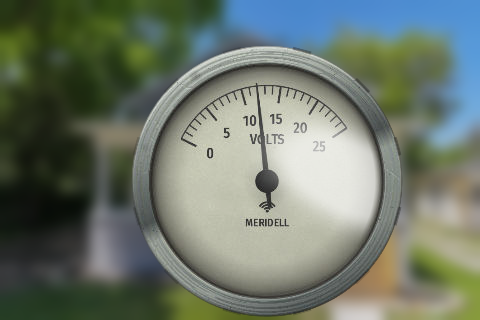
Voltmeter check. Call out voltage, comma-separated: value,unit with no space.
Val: 12,V
